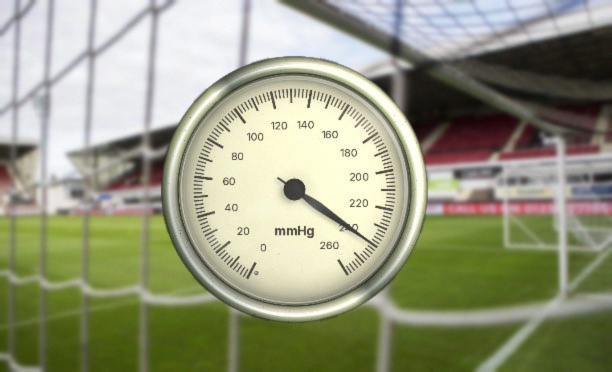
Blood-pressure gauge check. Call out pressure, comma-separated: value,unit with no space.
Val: 240,mmHg
